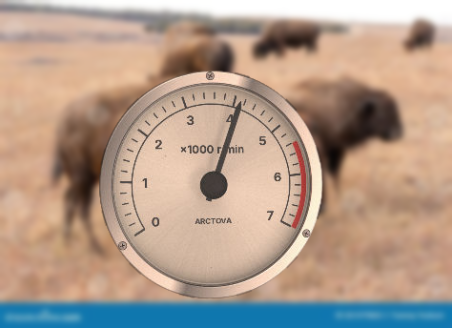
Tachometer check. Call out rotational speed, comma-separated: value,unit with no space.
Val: 4100,rpm
